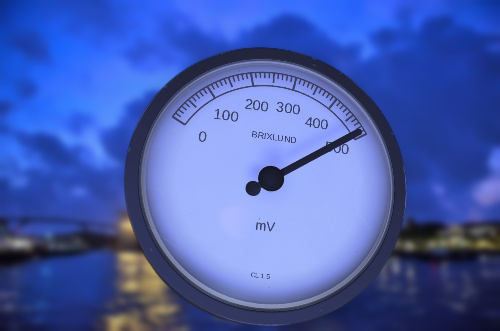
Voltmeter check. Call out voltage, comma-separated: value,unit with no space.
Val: 490,mV
